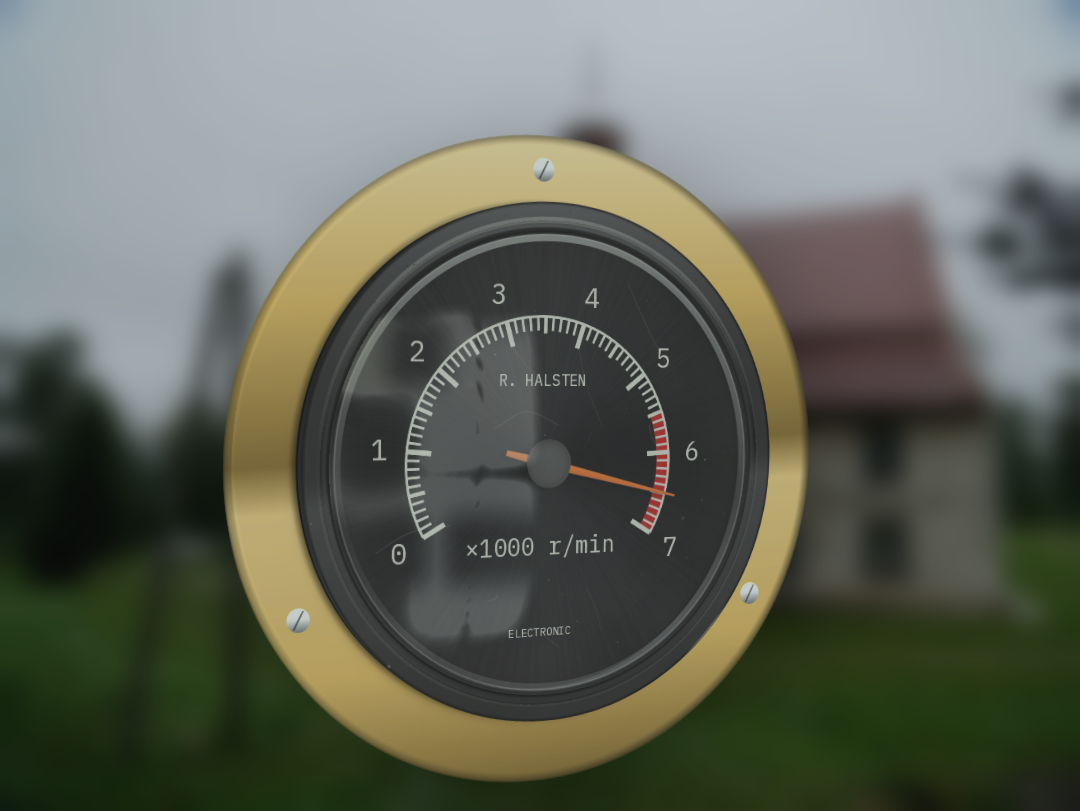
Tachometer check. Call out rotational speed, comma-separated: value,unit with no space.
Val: 6500,rpm
